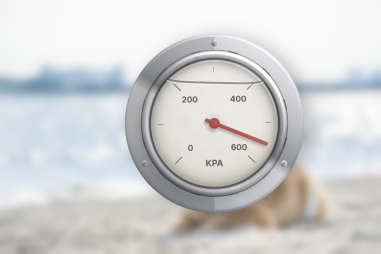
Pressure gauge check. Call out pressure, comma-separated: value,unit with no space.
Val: 550,kPa
